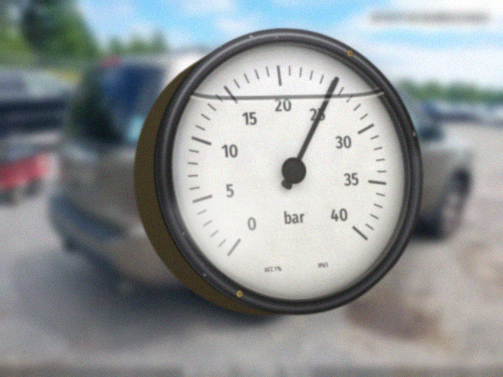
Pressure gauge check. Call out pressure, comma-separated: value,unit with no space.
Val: 25,bar
